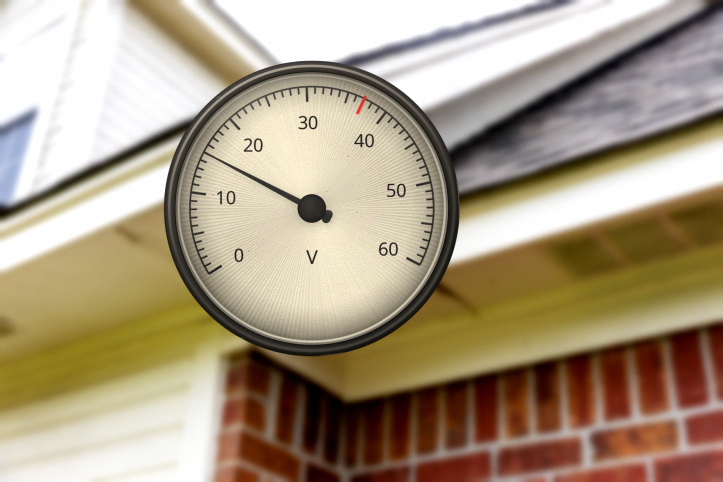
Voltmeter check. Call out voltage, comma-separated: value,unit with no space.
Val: 15,V
